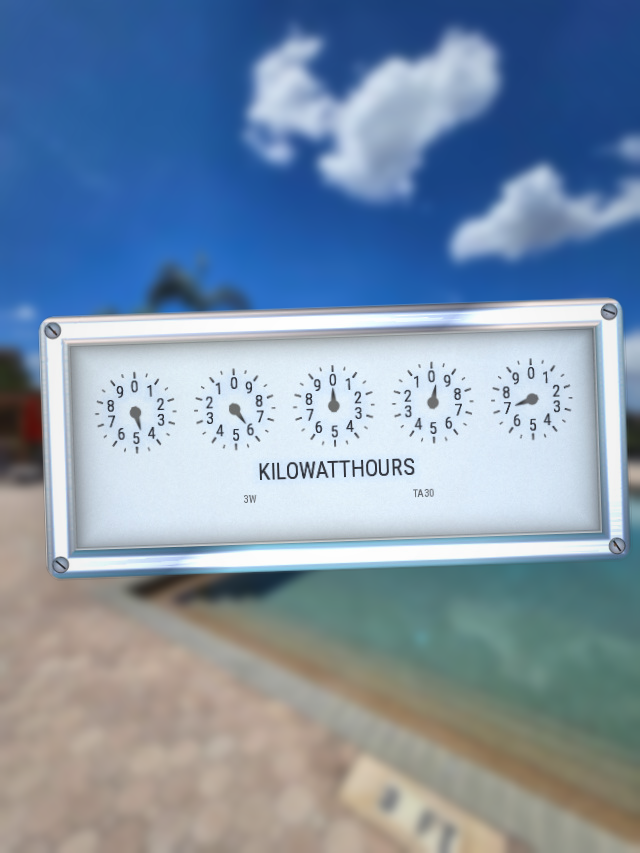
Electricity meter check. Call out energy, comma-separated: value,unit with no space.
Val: 45997,kWh
